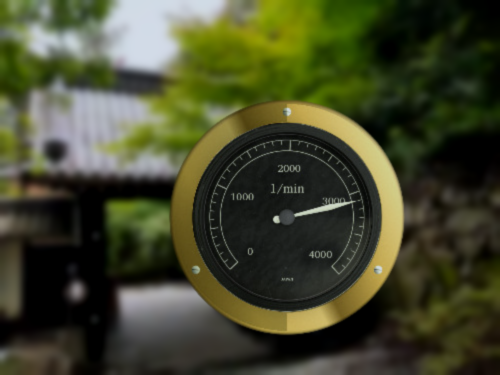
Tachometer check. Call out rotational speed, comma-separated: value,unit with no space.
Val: 3100,rpm
